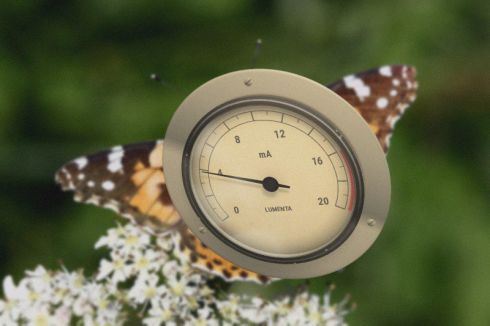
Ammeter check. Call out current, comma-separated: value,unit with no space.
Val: 4,mA
